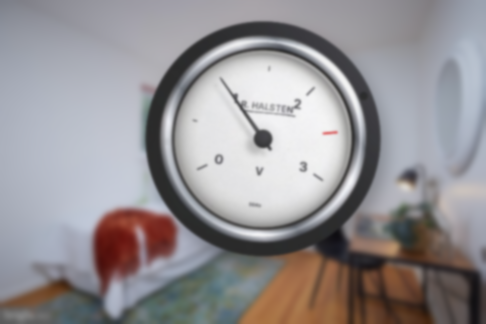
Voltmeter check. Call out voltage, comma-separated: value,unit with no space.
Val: 1,V
